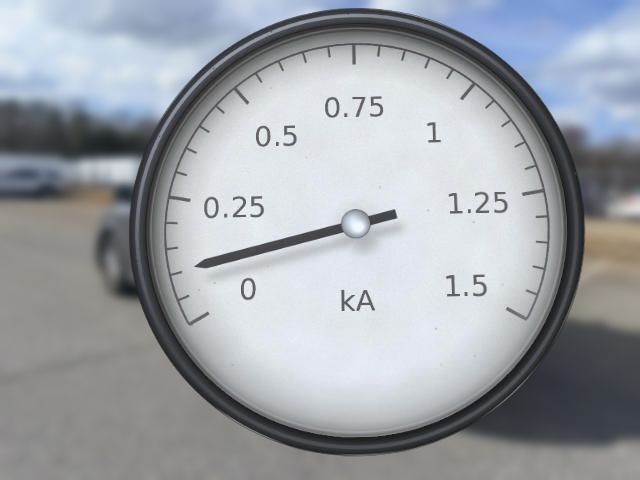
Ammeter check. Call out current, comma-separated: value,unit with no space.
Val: 0.1,kA
